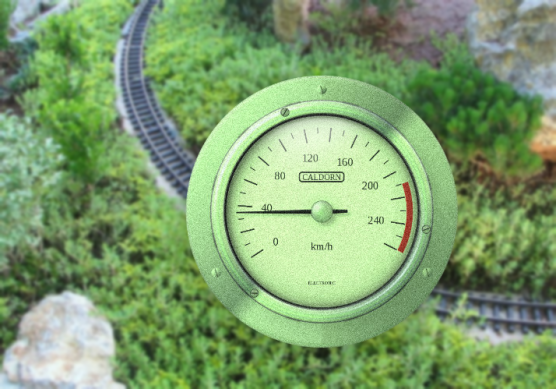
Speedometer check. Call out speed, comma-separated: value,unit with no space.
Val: 35,km/h
